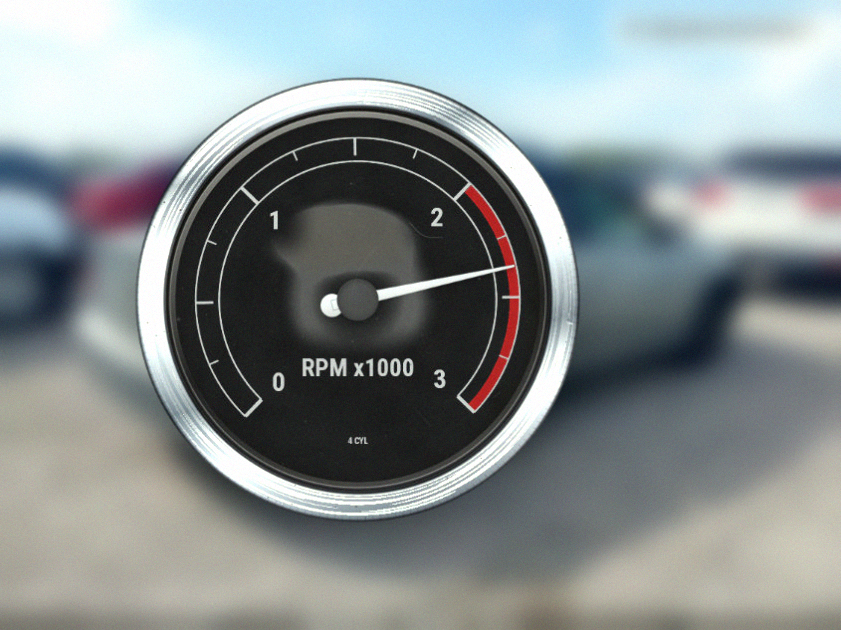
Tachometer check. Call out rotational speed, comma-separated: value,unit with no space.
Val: 2375,rpm
